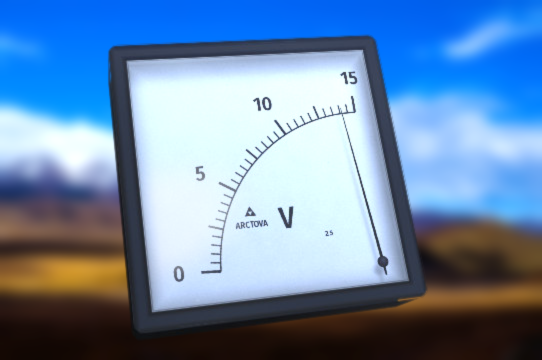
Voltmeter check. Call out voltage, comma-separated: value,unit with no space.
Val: 14,V
